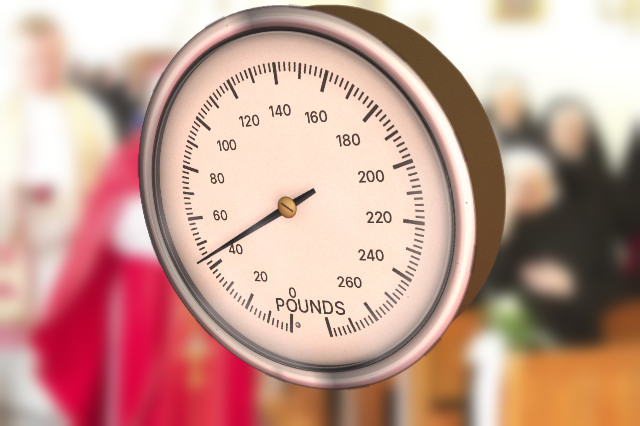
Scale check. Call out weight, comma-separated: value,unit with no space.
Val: 44,lb
